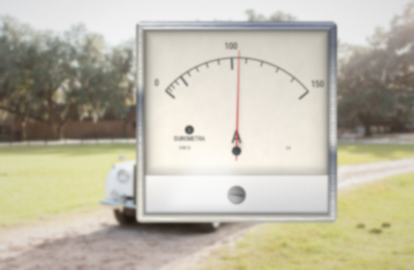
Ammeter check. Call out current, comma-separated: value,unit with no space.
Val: 105,A
